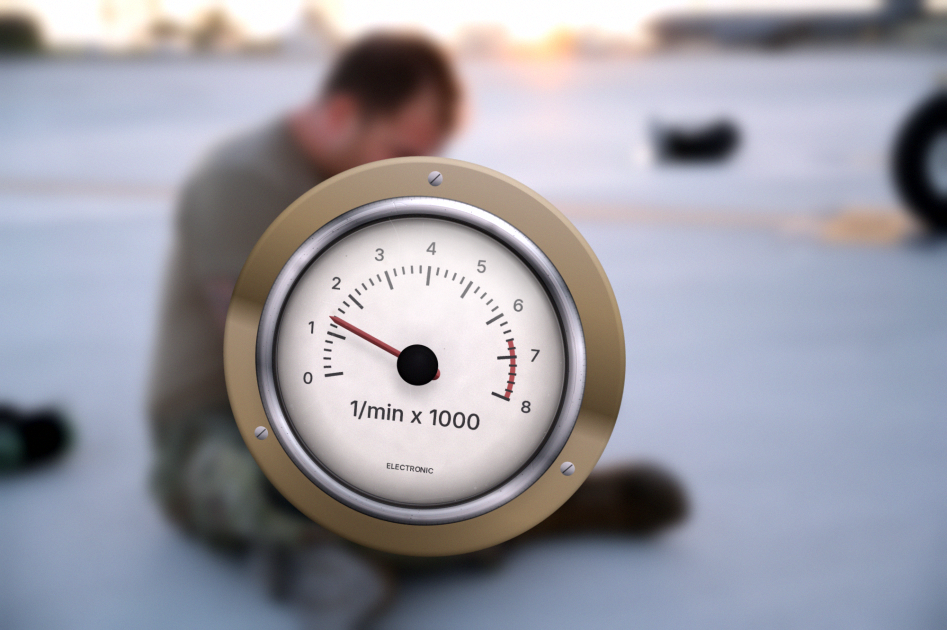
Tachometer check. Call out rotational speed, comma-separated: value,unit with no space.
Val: 1400,rpm
